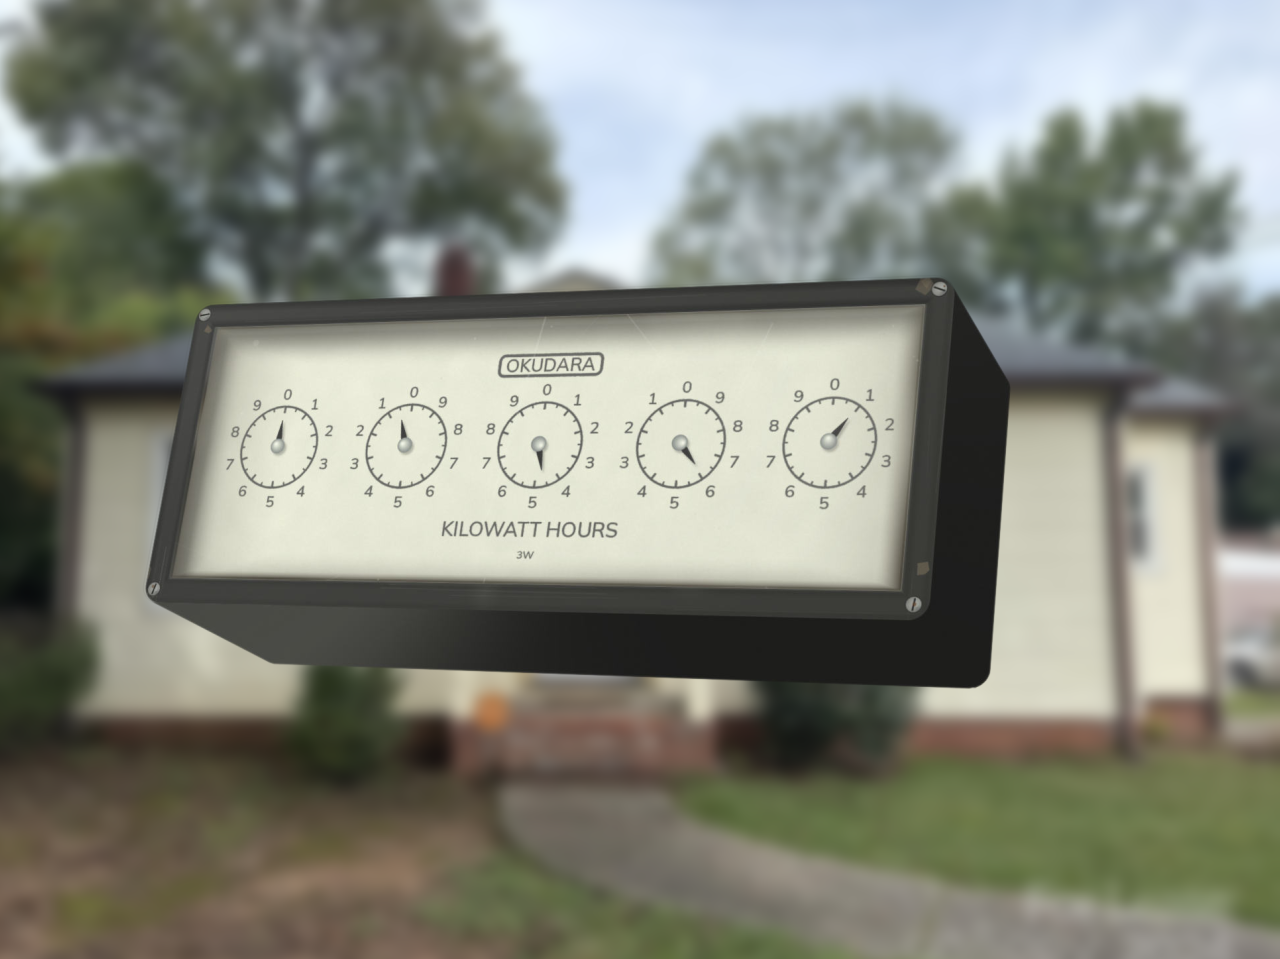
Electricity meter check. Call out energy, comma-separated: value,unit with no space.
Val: 461,kWh
